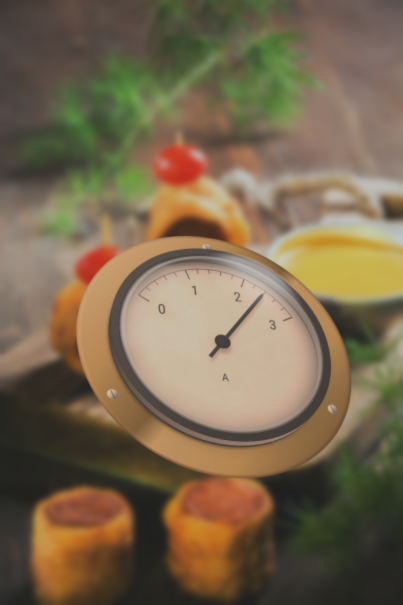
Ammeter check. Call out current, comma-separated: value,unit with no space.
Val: 2.4,A
